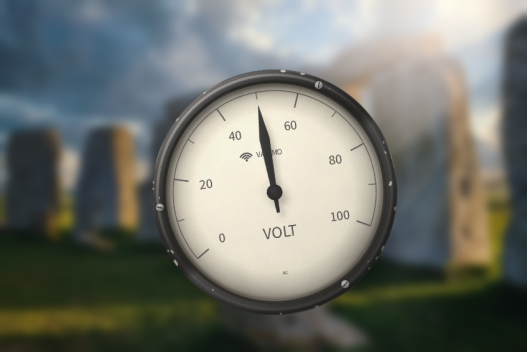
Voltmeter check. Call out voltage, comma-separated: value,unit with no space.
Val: 50,V
